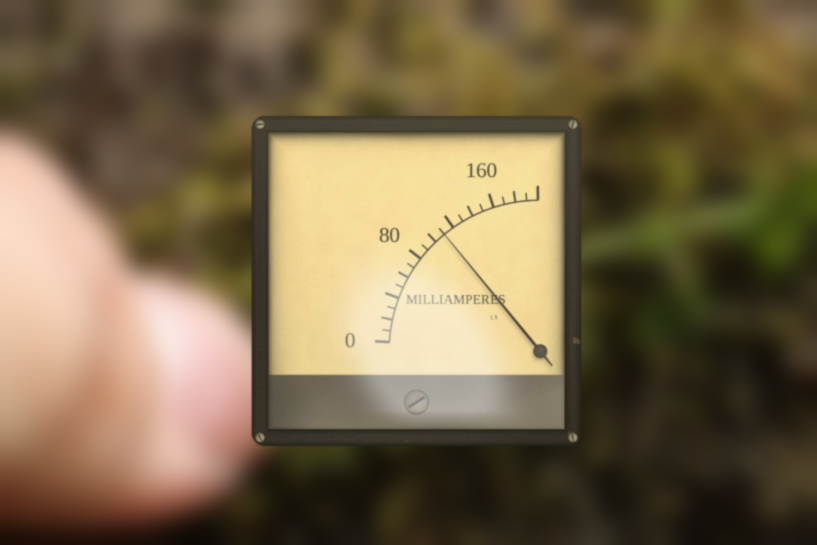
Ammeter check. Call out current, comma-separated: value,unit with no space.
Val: 110,mA
